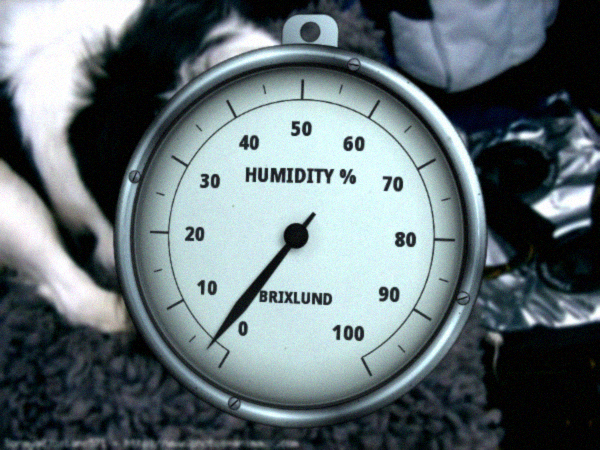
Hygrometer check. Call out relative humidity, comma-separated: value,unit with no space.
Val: 2.5,%
